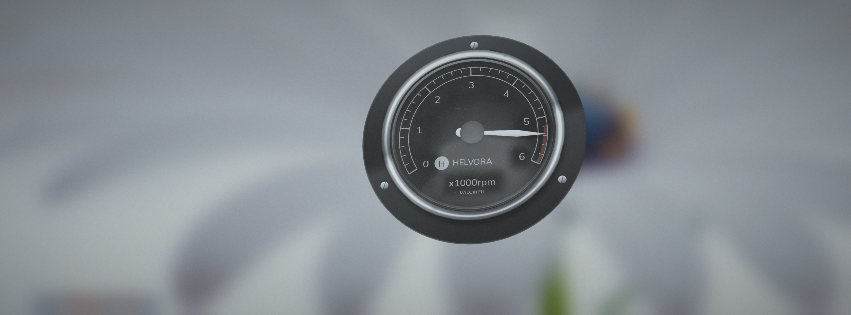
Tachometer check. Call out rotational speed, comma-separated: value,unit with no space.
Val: 5400,rpm
